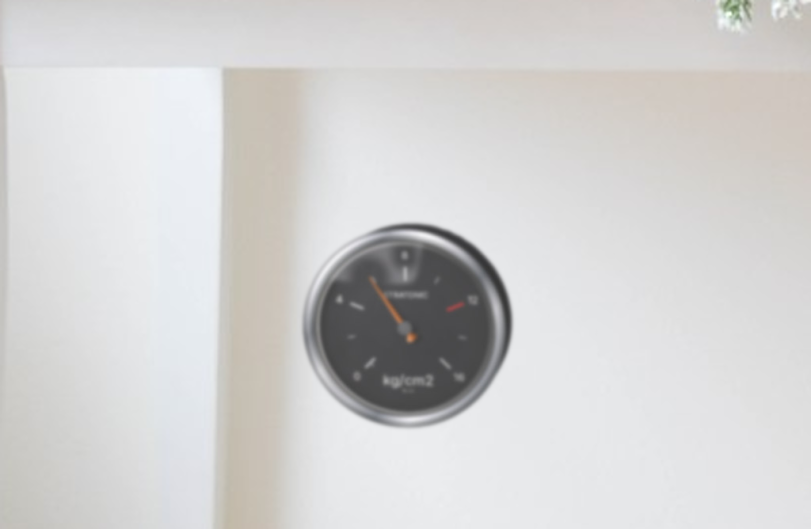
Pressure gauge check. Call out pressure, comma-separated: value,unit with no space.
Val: 6,kg/cm²
